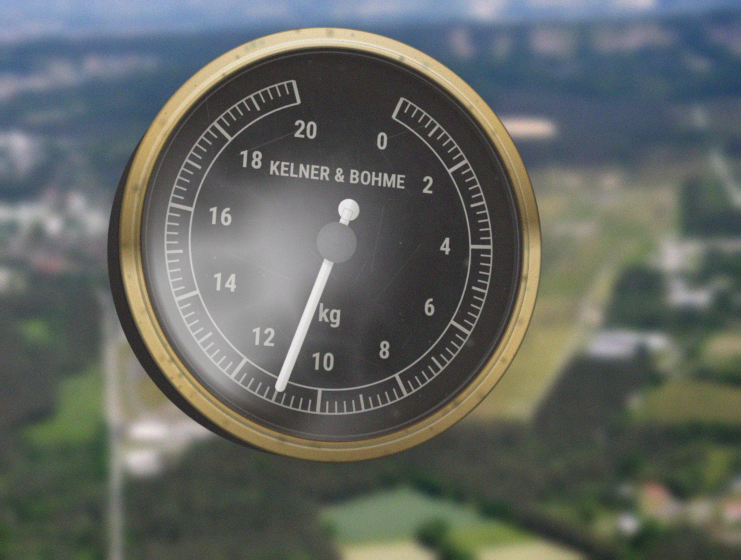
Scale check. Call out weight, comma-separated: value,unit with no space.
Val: 11,kg
